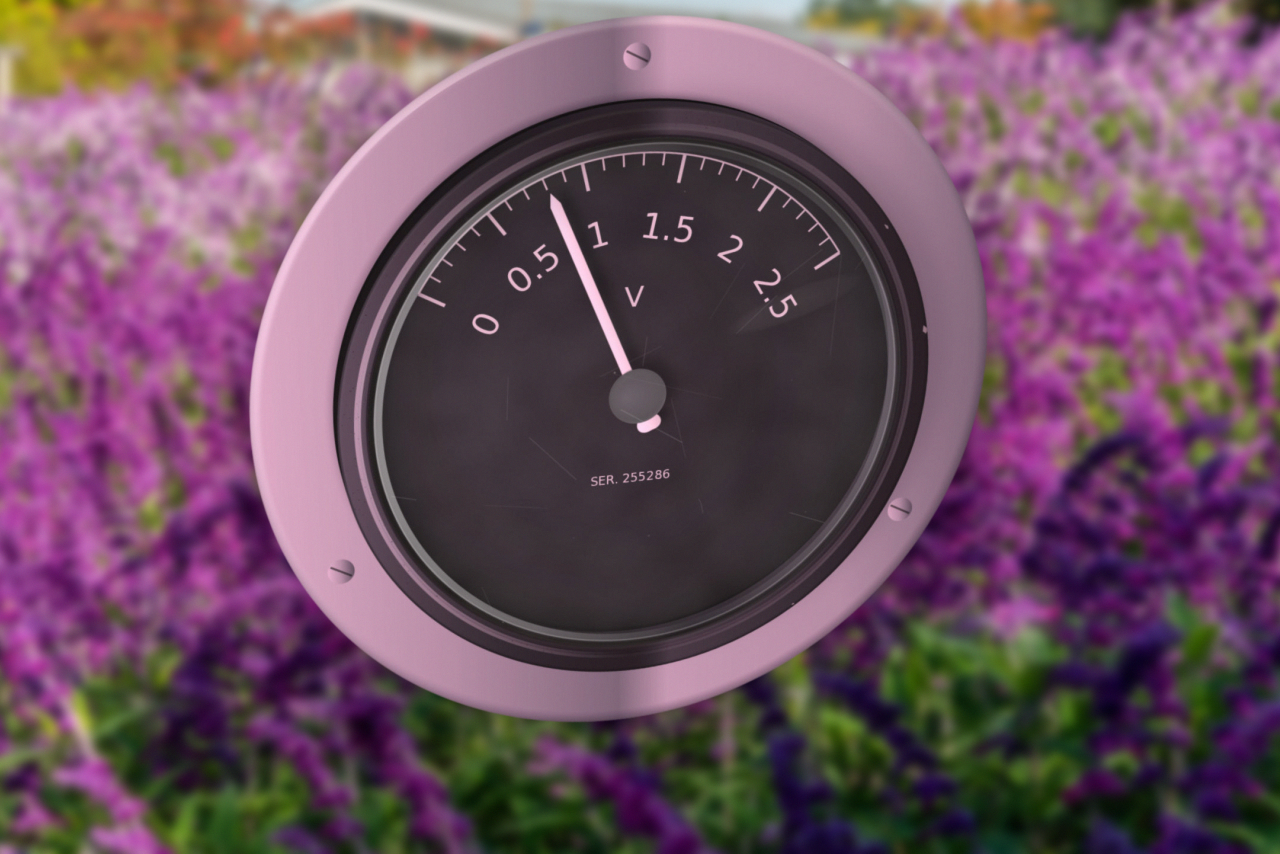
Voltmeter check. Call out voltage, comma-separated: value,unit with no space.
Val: 0.8,V
